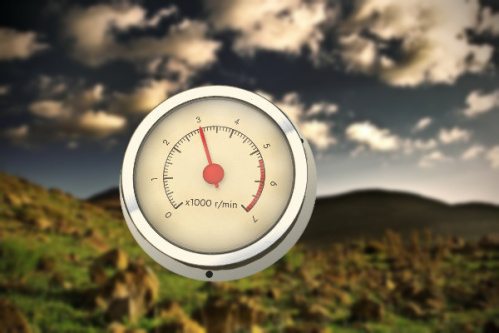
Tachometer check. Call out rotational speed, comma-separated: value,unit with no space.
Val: 3000,rpm
